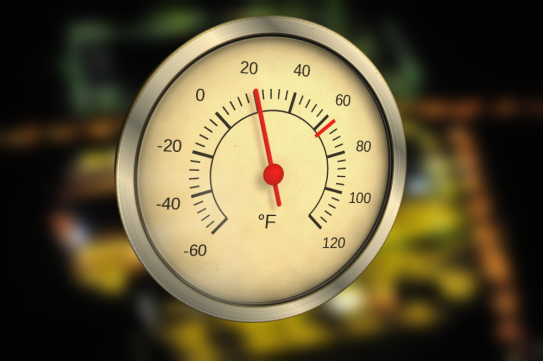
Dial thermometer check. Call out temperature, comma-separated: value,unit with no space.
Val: 20,°F
